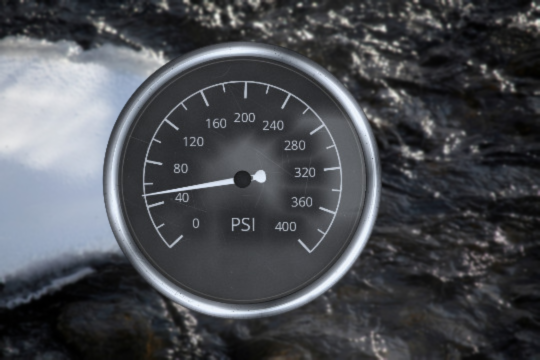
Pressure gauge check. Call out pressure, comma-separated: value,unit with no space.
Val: 50,psi
